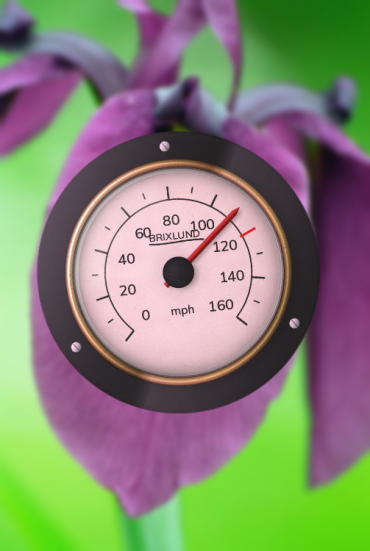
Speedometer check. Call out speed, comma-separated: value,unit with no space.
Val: 110,mph
